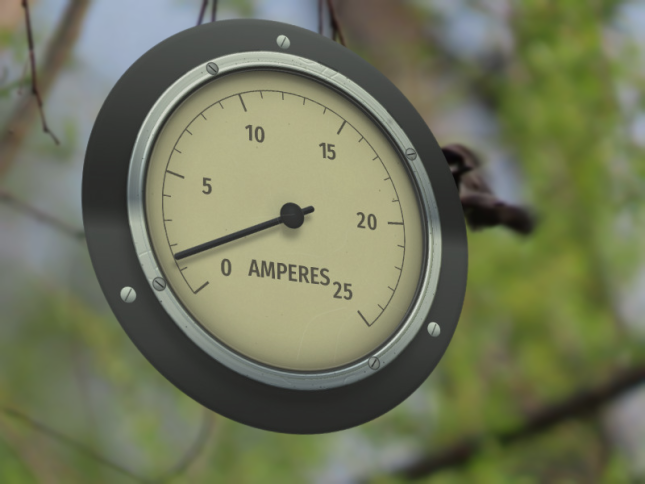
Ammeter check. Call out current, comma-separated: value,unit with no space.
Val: 1.5,A
